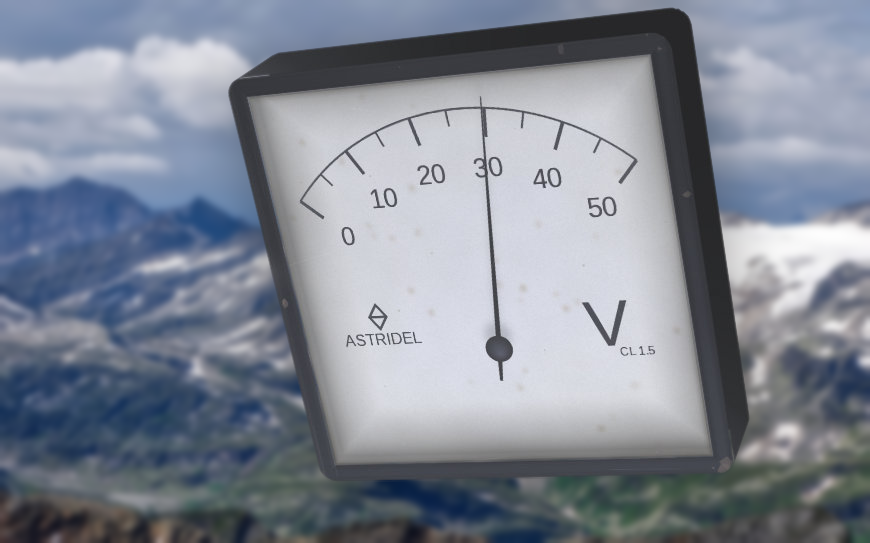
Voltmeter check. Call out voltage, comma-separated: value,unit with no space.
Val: 30,V
